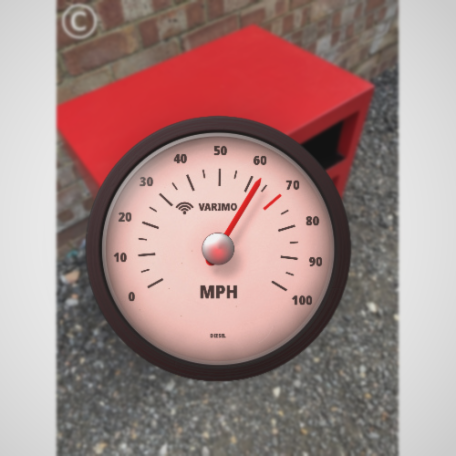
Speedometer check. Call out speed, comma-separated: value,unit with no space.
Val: 62.5,mph
